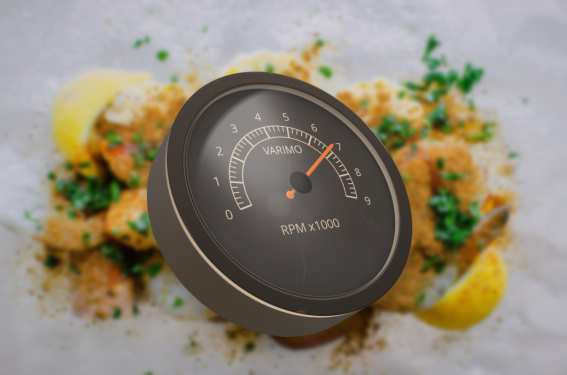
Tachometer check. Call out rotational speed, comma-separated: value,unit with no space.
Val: 6800,rpm
